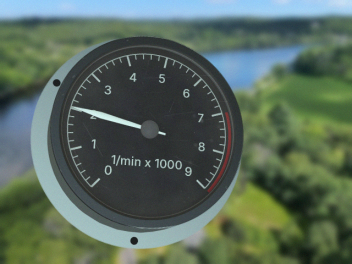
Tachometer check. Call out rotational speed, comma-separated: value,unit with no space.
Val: 2000,rpm
